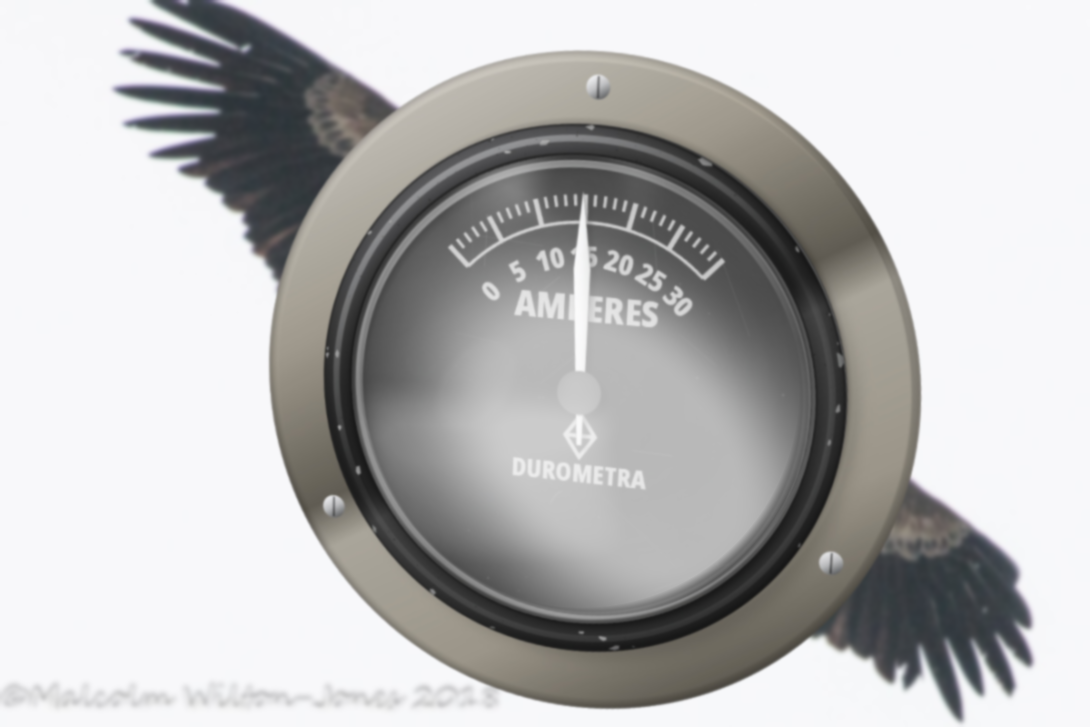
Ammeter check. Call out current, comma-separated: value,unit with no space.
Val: 15,A
